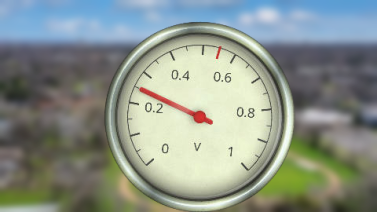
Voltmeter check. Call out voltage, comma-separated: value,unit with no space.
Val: 0.25,V
